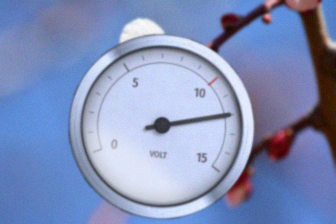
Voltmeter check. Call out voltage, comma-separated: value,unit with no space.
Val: 12,V
